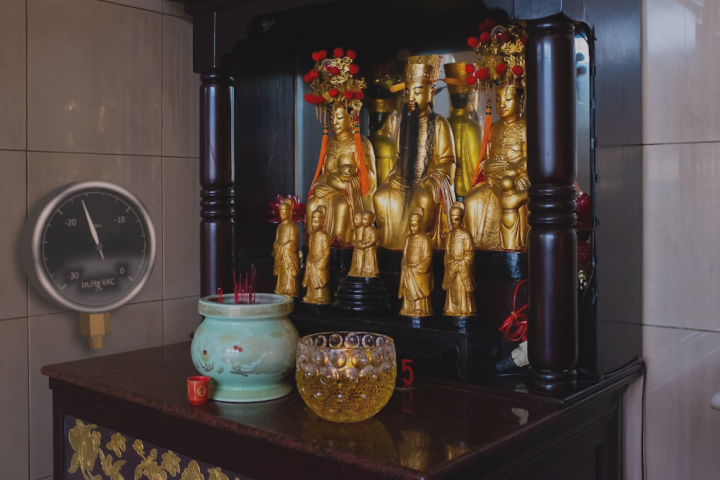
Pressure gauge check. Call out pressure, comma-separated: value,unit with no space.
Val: -17,inHg
